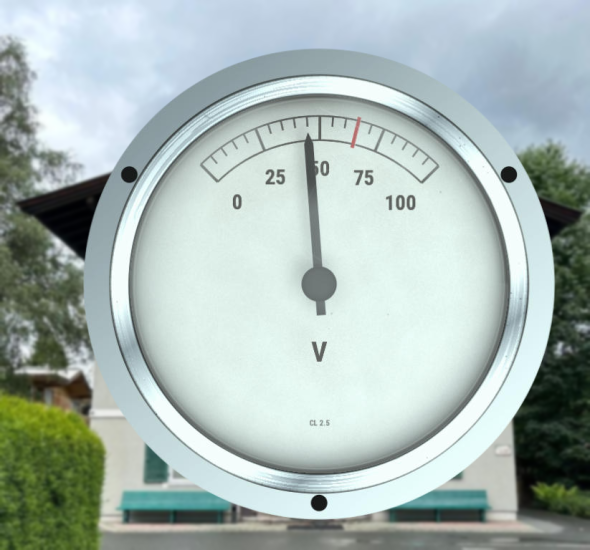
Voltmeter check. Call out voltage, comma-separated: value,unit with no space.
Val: 45,V
